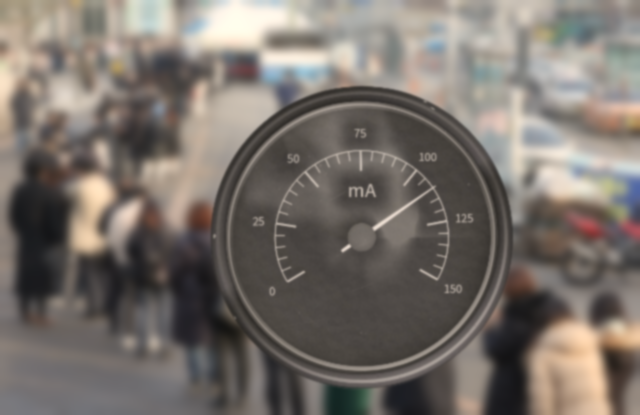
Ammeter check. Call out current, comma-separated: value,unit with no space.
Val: 110,mA
